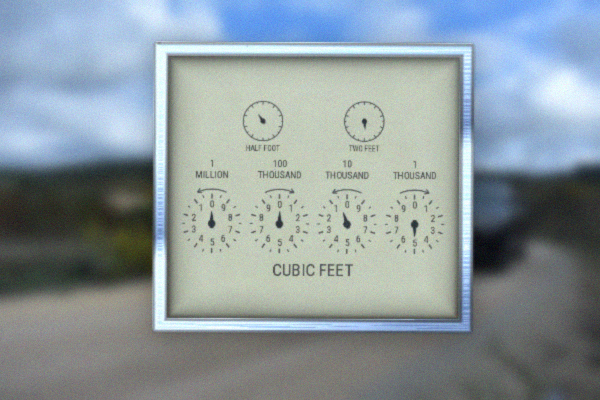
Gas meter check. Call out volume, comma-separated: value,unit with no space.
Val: 500,ft³
